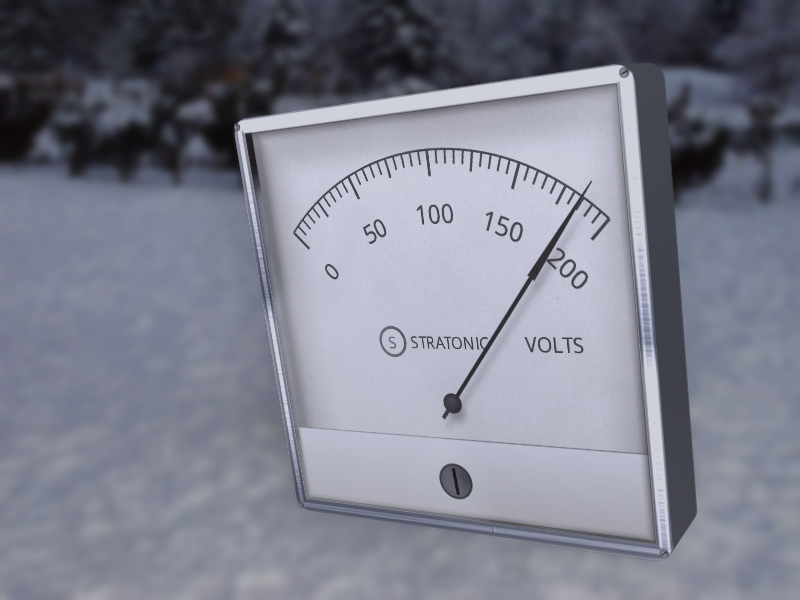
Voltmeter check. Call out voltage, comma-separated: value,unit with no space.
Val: 185,V
